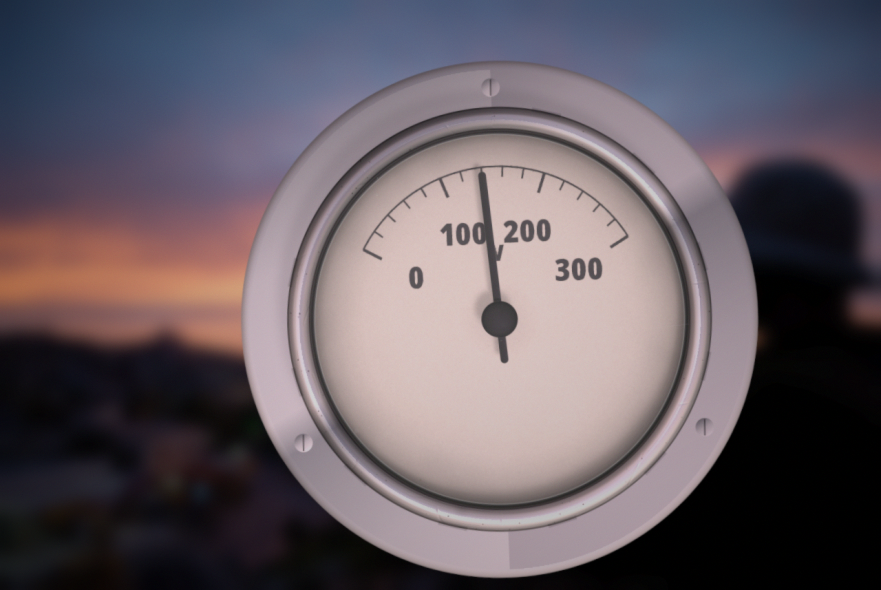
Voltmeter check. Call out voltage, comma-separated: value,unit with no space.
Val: 140,V
